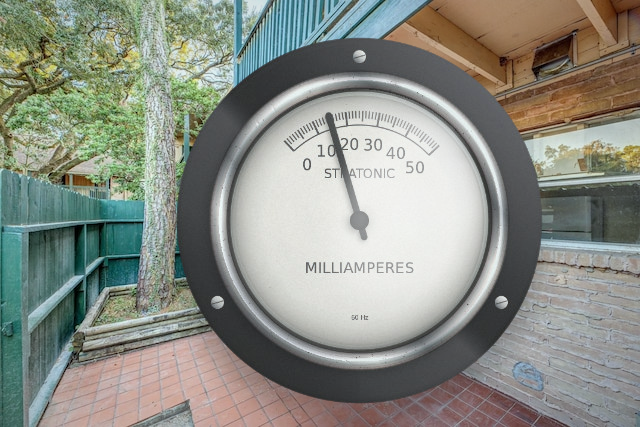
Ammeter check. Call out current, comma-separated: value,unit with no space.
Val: 15,mA
